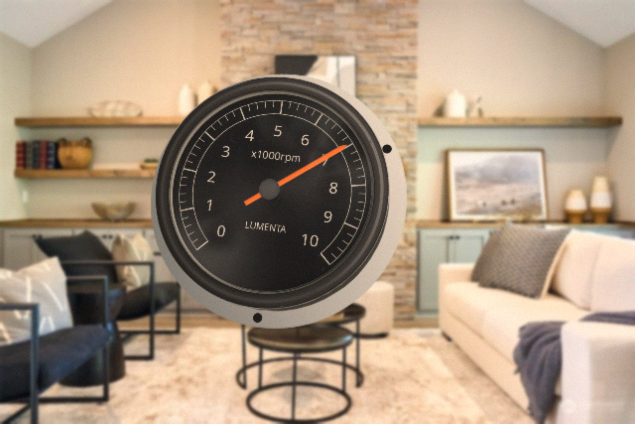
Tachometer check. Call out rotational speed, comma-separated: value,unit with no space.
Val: 7000,rpm
